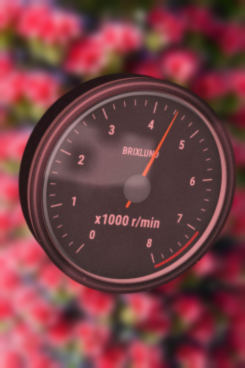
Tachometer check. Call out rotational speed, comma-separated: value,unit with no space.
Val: 4400,rpm
